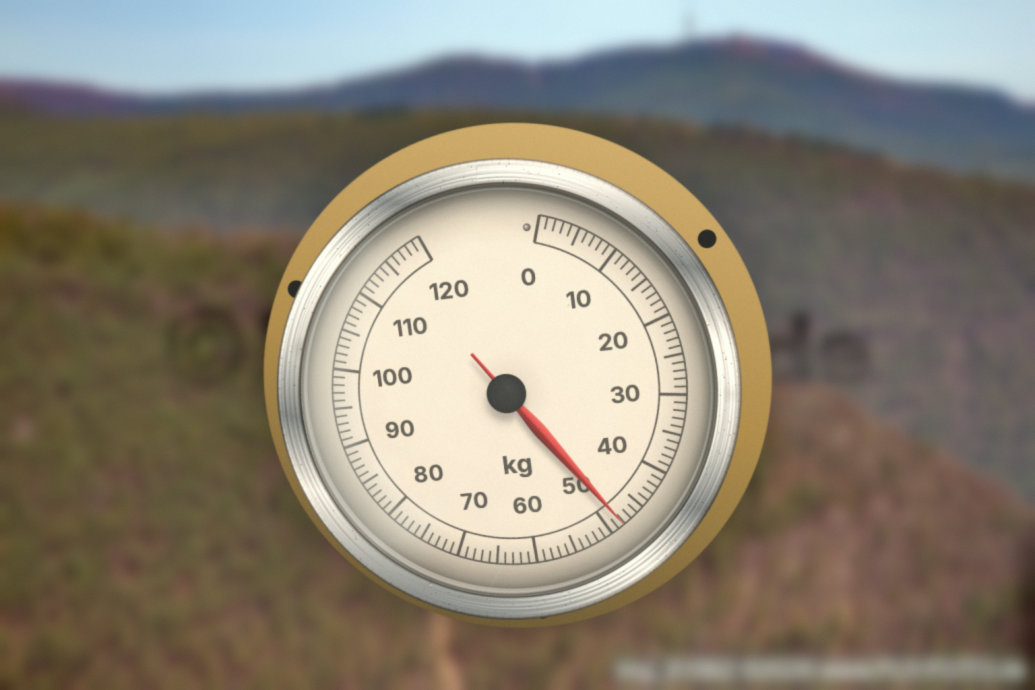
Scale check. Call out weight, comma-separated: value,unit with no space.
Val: 48,kg
